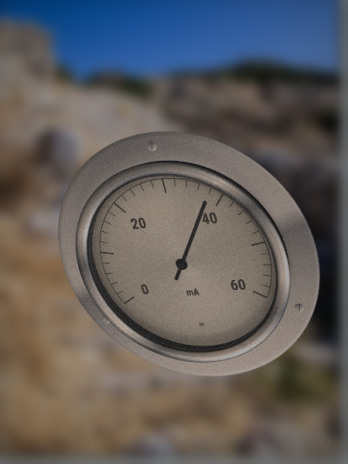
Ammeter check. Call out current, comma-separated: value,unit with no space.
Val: 38,mA
